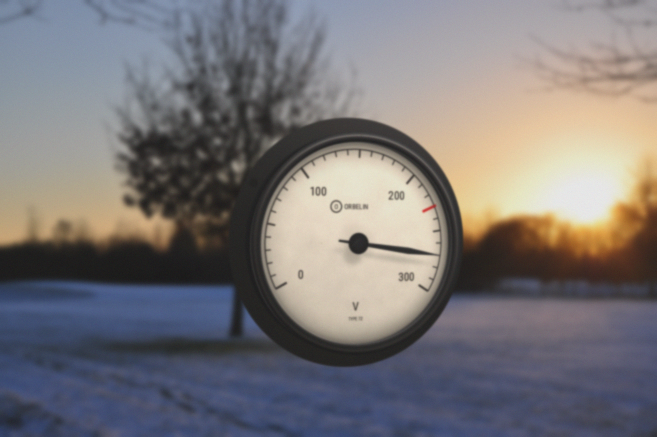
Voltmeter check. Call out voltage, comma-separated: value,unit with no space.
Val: 270,V
